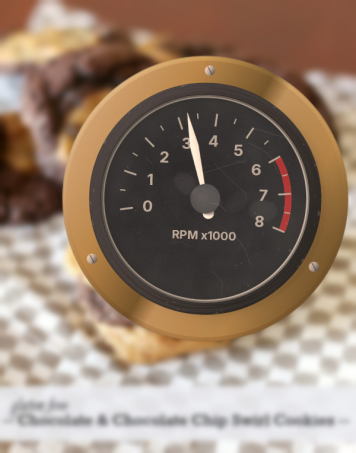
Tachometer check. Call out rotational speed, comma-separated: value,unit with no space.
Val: 3250,rpm
